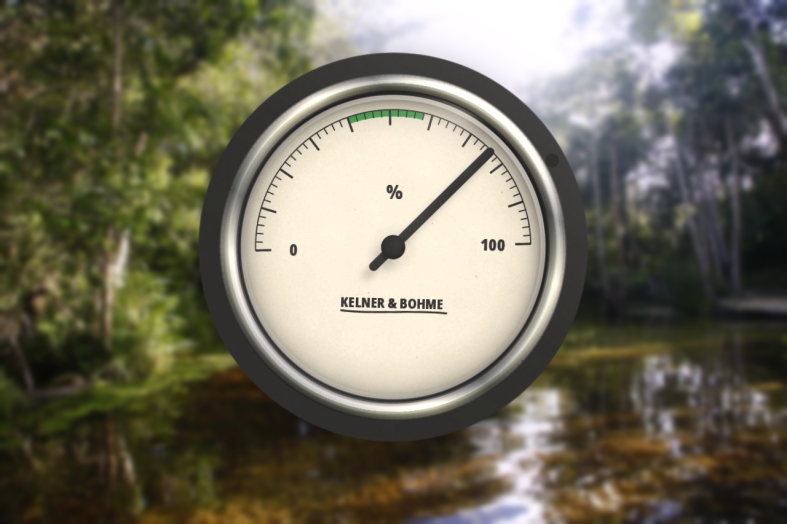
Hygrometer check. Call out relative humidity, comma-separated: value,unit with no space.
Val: 76,%
